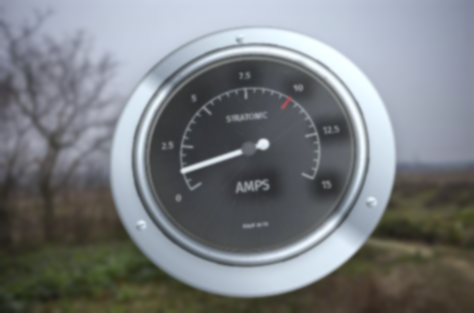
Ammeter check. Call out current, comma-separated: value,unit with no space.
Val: 1,A
